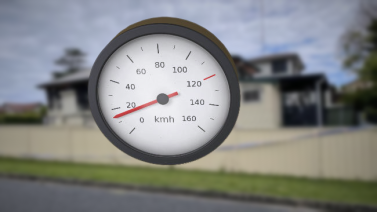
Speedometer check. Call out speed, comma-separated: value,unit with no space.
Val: 15,km/h
